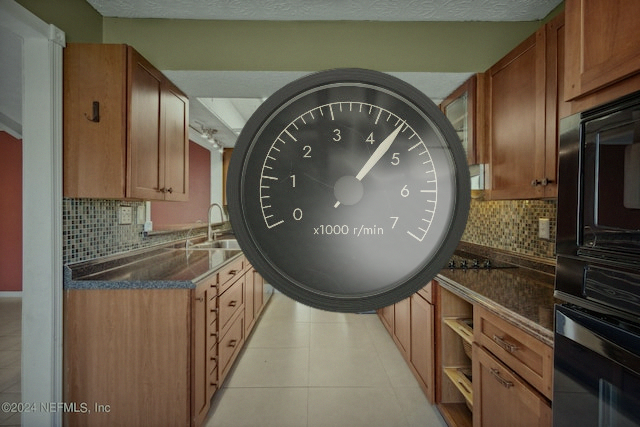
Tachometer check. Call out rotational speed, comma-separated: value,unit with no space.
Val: 4500,rpm
